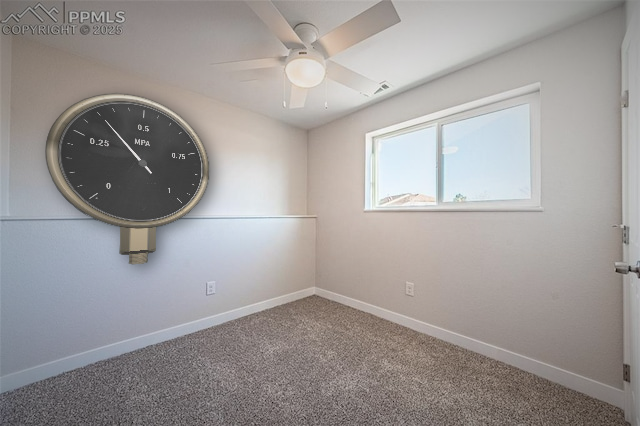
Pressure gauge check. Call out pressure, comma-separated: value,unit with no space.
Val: 0.35,MPa
